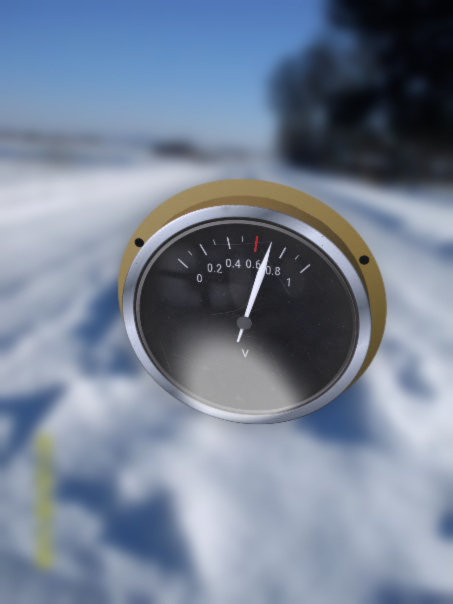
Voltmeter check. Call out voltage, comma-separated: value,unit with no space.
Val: 0.7,V
